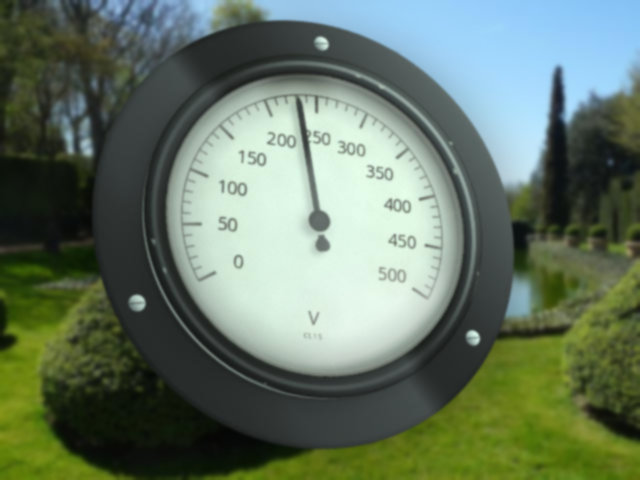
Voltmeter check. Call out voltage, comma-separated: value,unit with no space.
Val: 230,V
